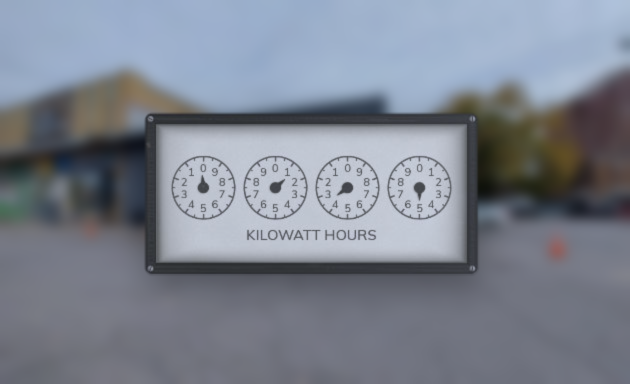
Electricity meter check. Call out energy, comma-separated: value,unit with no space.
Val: 135,kWh
